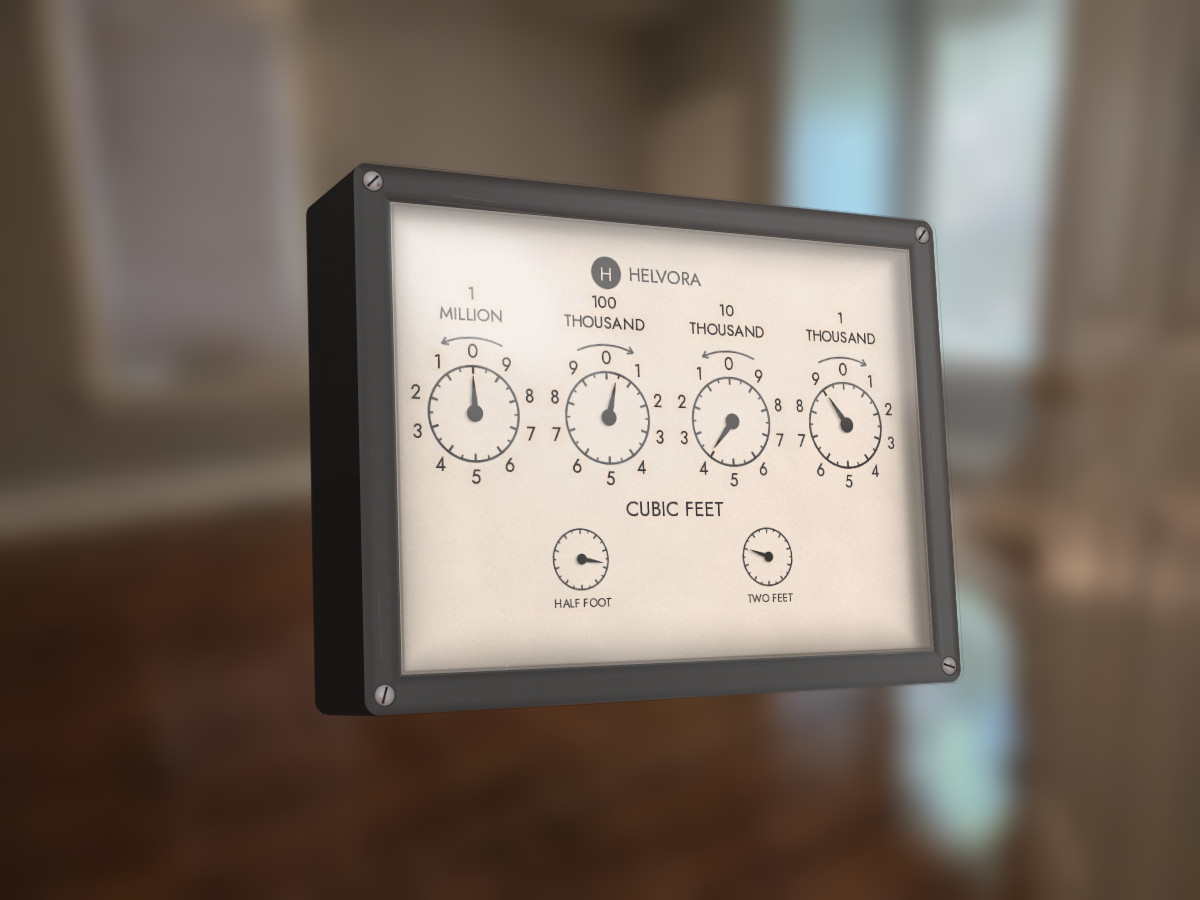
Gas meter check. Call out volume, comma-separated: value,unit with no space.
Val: 3900,ft³
